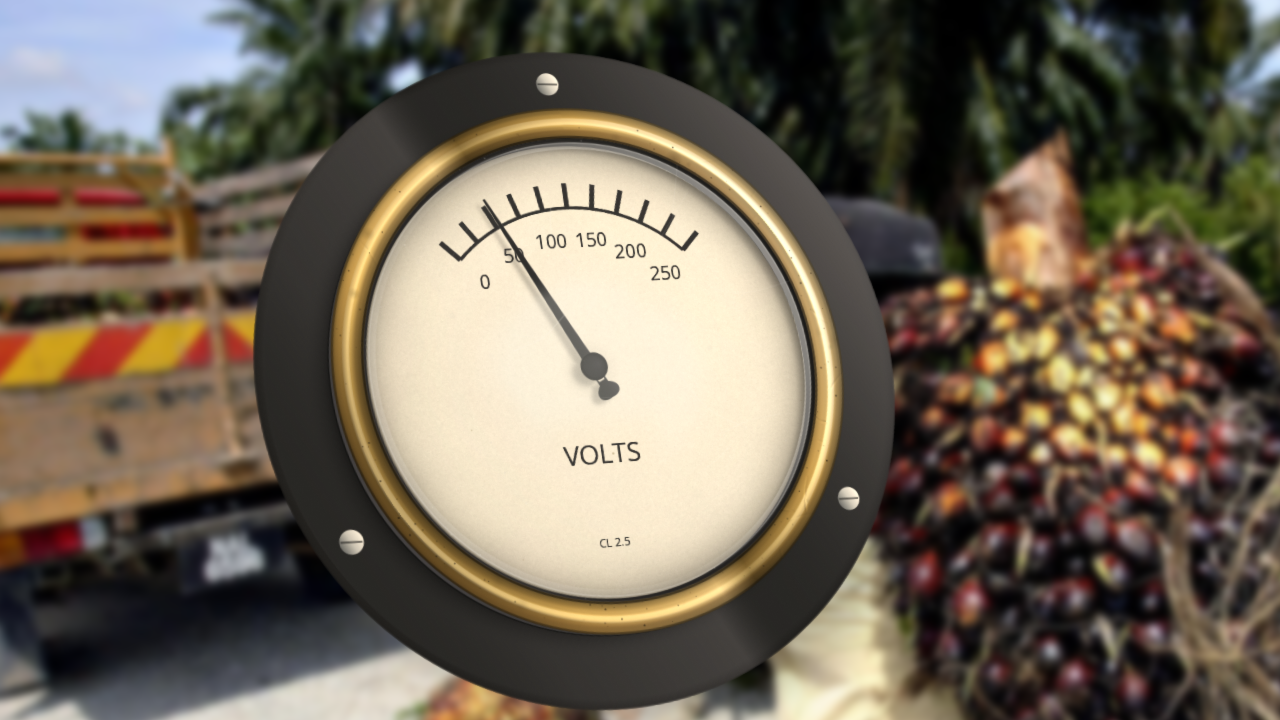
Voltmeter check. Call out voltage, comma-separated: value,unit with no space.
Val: 50,V
